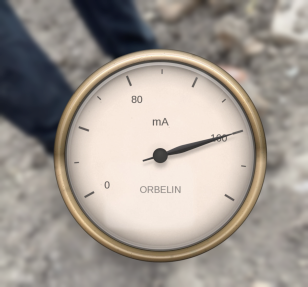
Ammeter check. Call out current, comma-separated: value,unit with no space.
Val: 160,mA
